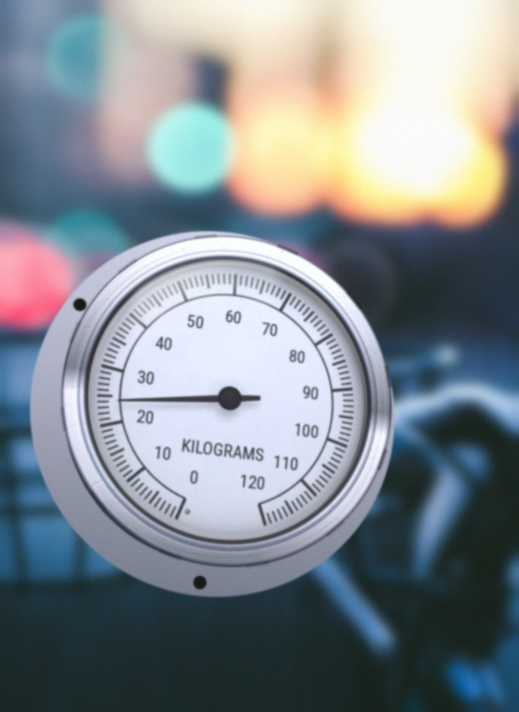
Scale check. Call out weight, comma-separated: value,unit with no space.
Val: 24,kg
